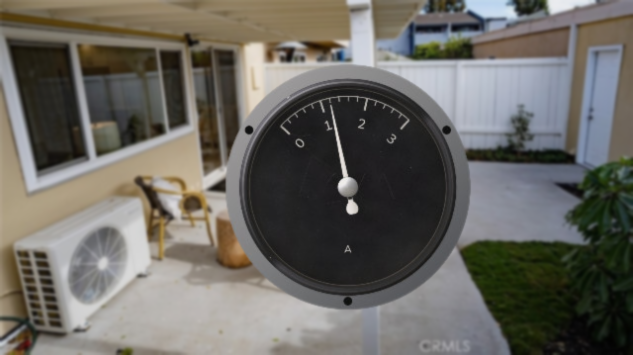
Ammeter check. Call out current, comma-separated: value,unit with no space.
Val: 1.2,A
